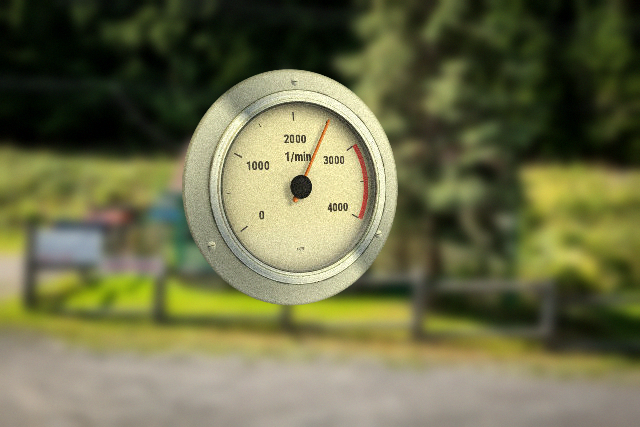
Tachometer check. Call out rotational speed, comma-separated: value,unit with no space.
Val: 2500,rpm
